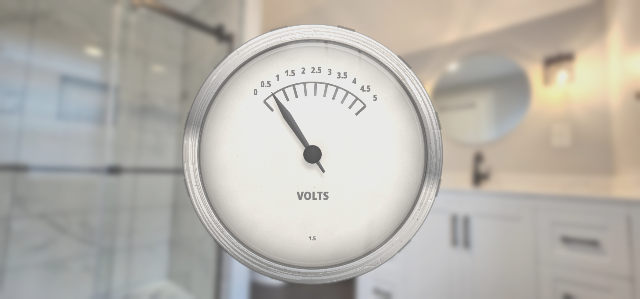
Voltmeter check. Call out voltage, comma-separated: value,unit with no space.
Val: 0.5,V
